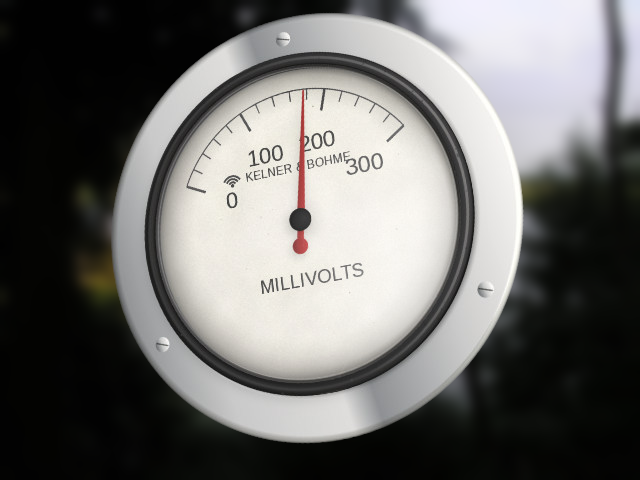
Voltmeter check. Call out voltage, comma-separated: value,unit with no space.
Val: 180,mV
